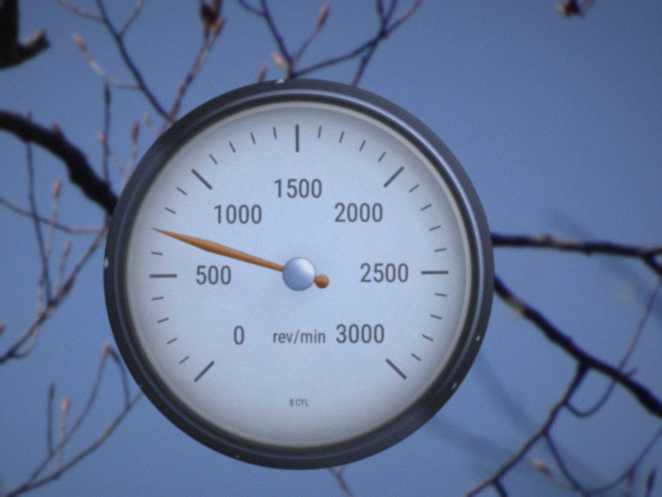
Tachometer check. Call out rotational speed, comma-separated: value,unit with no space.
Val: 700,rpm
